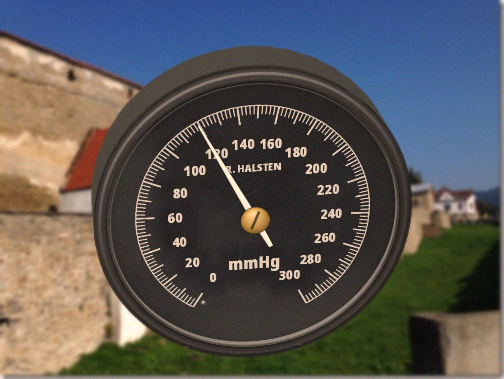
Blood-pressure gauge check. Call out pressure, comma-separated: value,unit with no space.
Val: 120,mmHg
